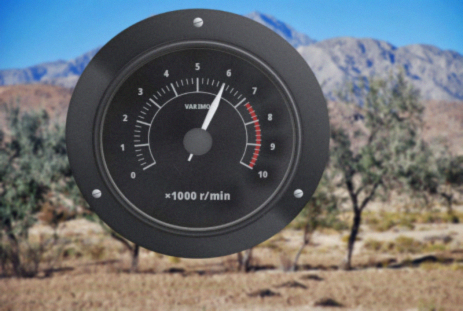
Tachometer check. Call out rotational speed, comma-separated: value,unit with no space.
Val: 6000,rpm
